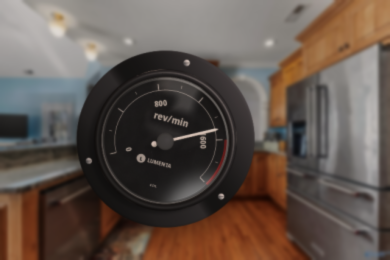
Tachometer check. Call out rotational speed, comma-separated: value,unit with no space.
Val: 1500,rpm
